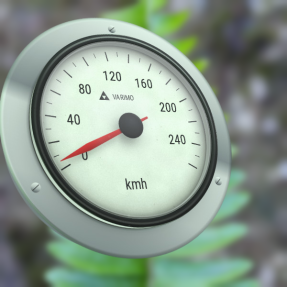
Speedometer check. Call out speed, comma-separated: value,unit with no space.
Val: 5,km/h
